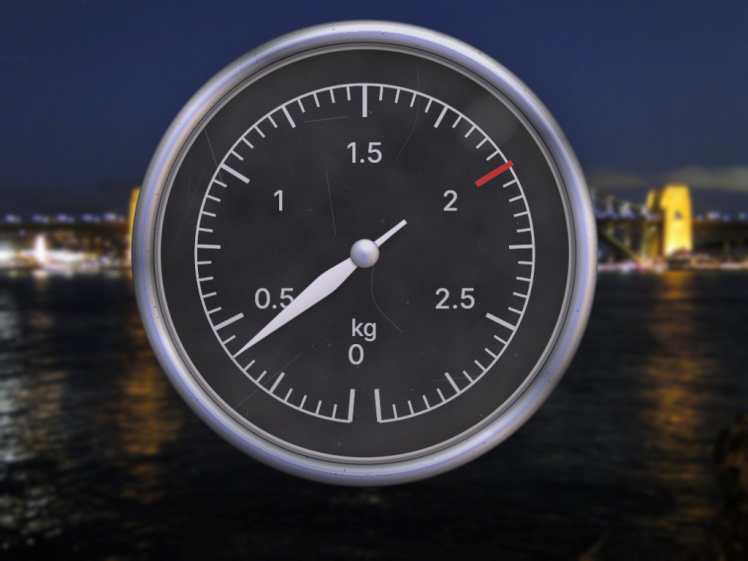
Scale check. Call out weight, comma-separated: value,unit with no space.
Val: 0.4,kg
